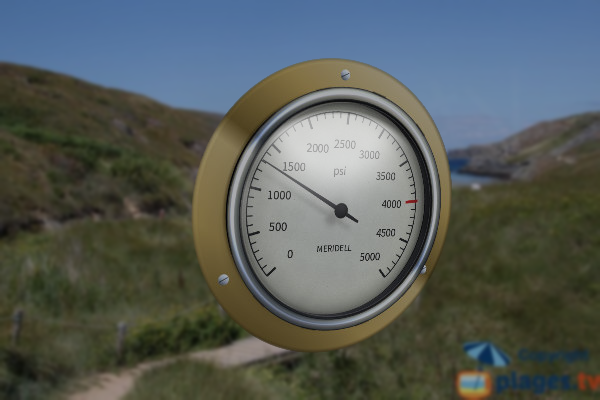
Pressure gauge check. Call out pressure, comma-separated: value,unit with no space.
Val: 1300,psi
